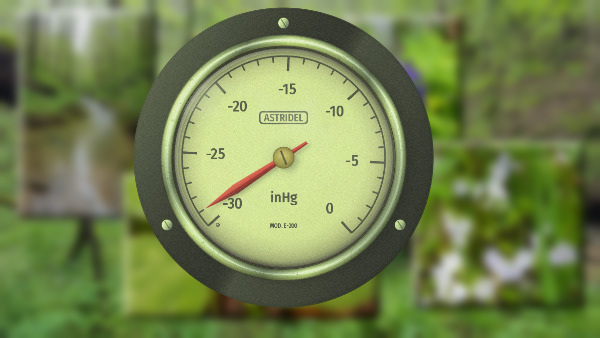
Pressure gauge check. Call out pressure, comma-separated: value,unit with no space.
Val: -29,inHg
